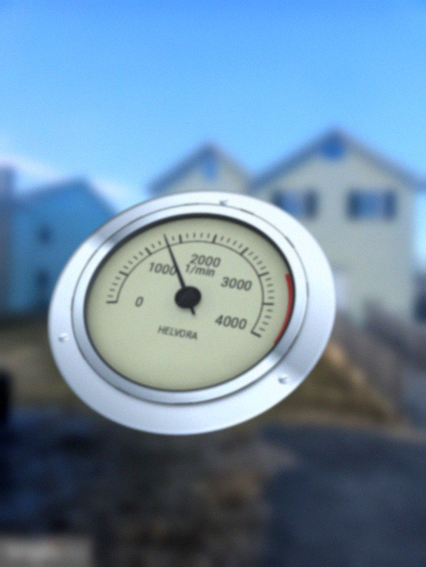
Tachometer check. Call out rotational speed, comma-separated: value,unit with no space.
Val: 1300,rpm
